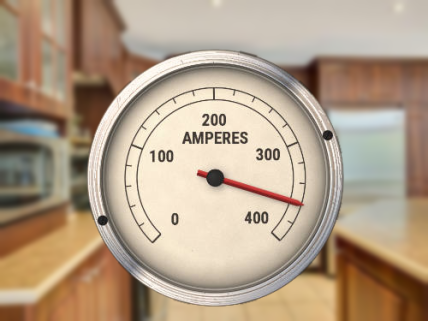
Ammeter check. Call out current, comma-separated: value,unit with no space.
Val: 360,A
